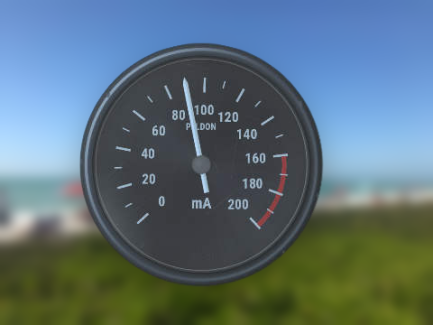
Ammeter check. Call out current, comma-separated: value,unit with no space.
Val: 90,mA
